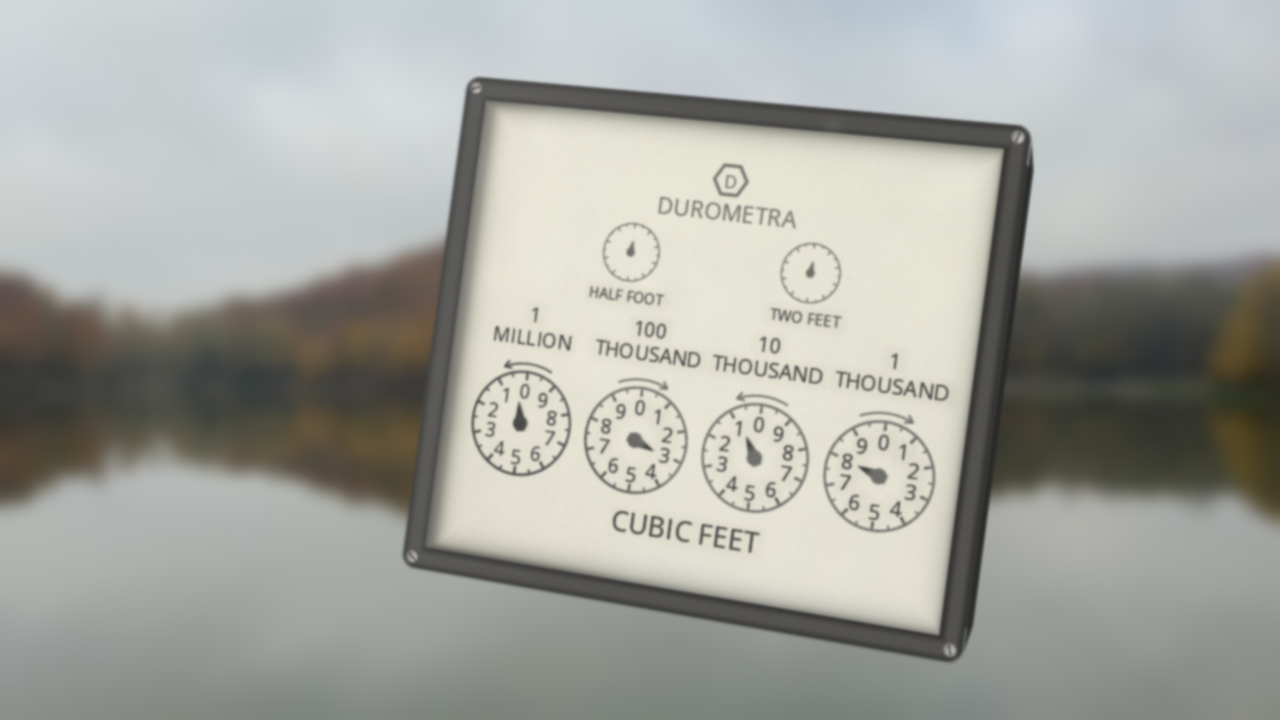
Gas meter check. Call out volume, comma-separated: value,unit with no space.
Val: 30800,ft³
